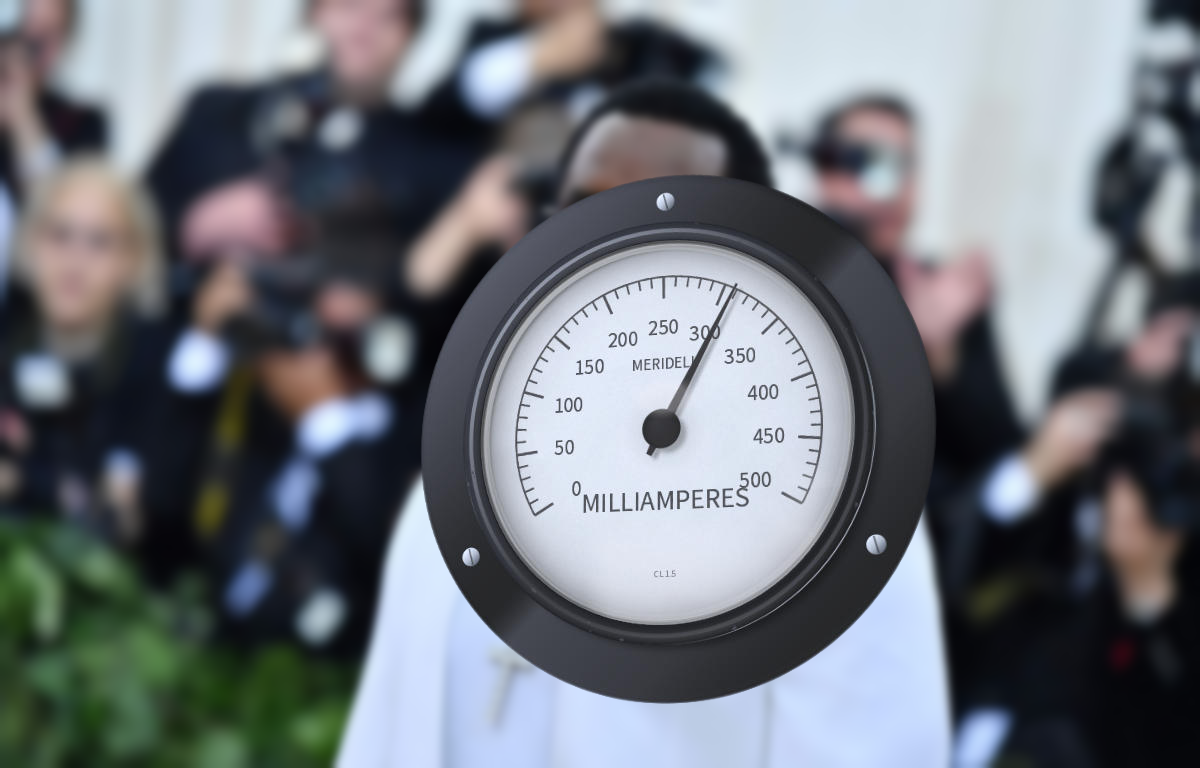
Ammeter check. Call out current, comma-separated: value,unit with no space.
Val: 310,mA
